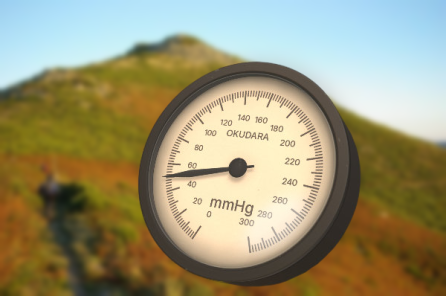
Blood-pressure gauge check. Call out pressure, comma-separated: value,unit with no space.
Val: 50,mmHg
